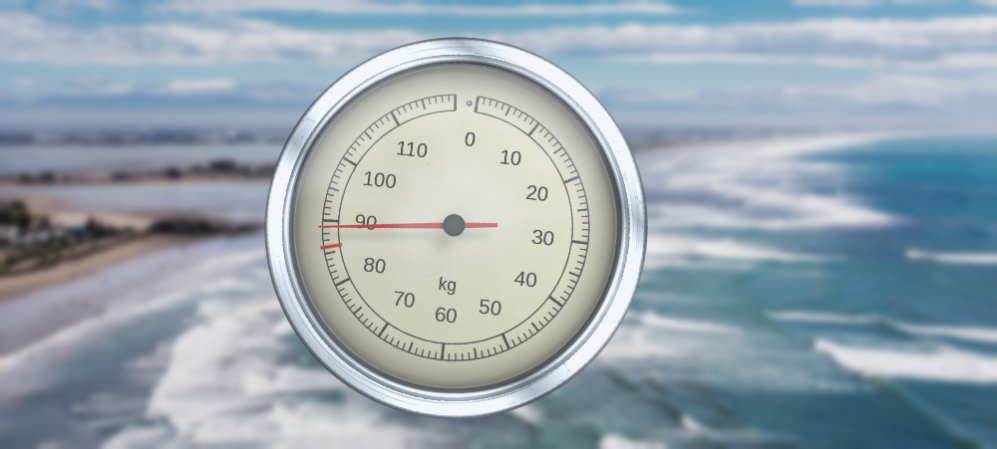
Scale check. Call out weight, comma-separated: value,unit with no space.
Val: 89,kg
